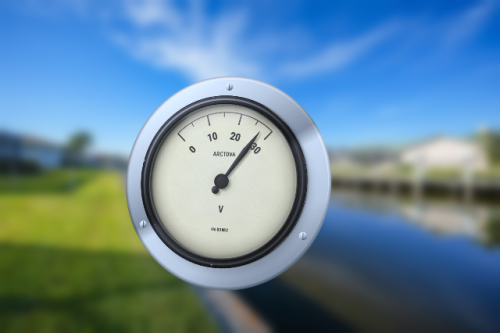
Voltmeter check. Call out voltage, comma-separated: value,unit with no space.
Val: 27.5,V
